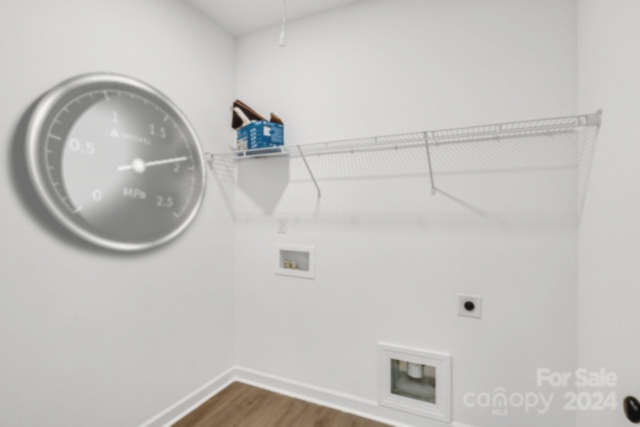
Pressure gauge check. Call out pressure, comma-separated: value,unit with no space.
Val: 1.9,MPa
